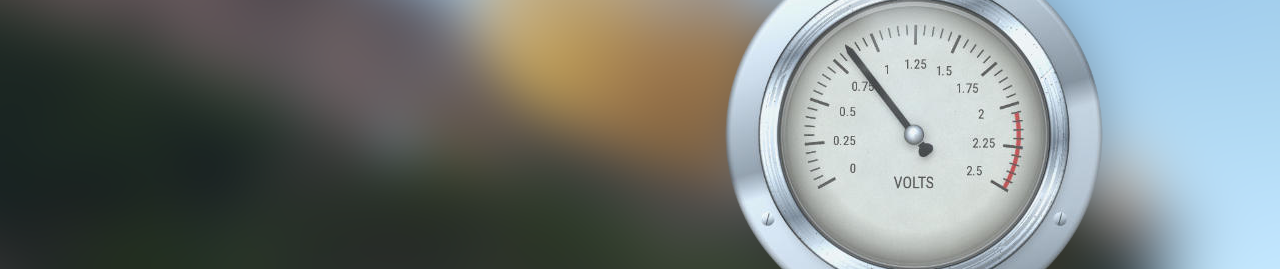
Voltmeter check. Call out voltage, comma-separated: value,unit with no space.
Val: 0.85,V
